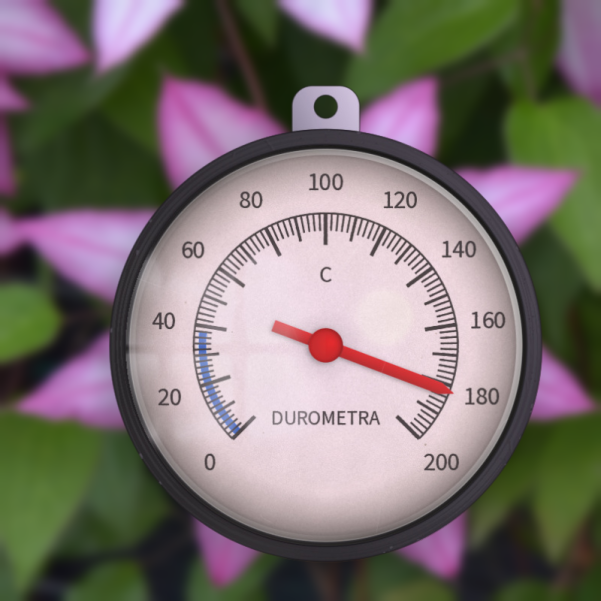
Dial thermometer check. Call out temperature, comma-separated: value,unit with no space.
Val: 182,°C
